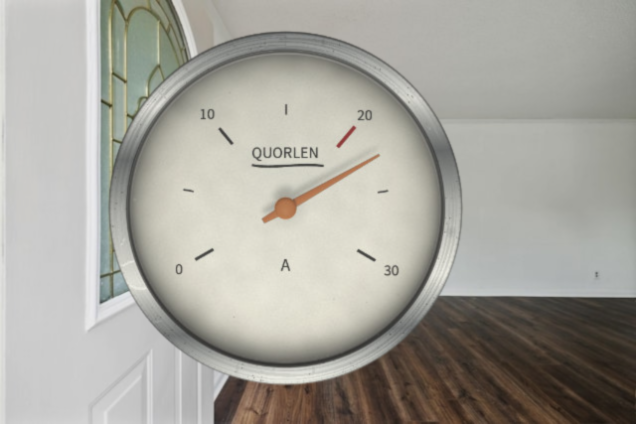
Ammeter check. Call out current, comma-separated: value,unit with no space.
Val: 22.5,A
